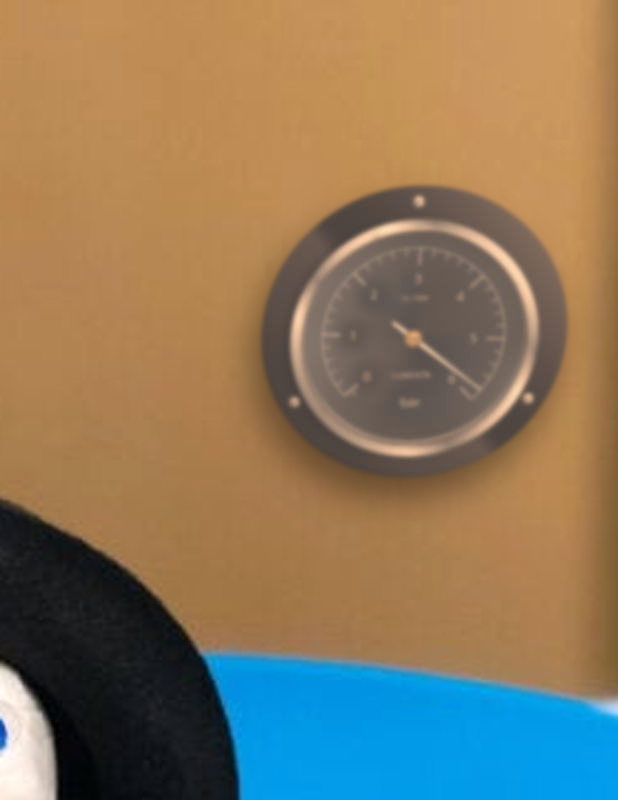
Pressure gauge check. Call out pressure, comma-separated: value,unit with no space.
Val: 5.8,bar
